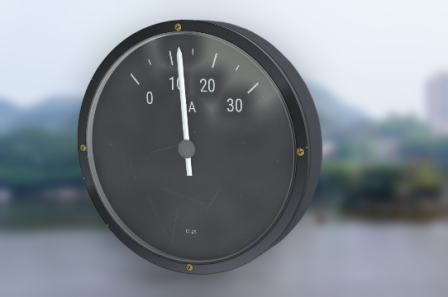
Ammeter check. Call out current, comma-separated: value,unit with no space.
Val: 12.5,µA
